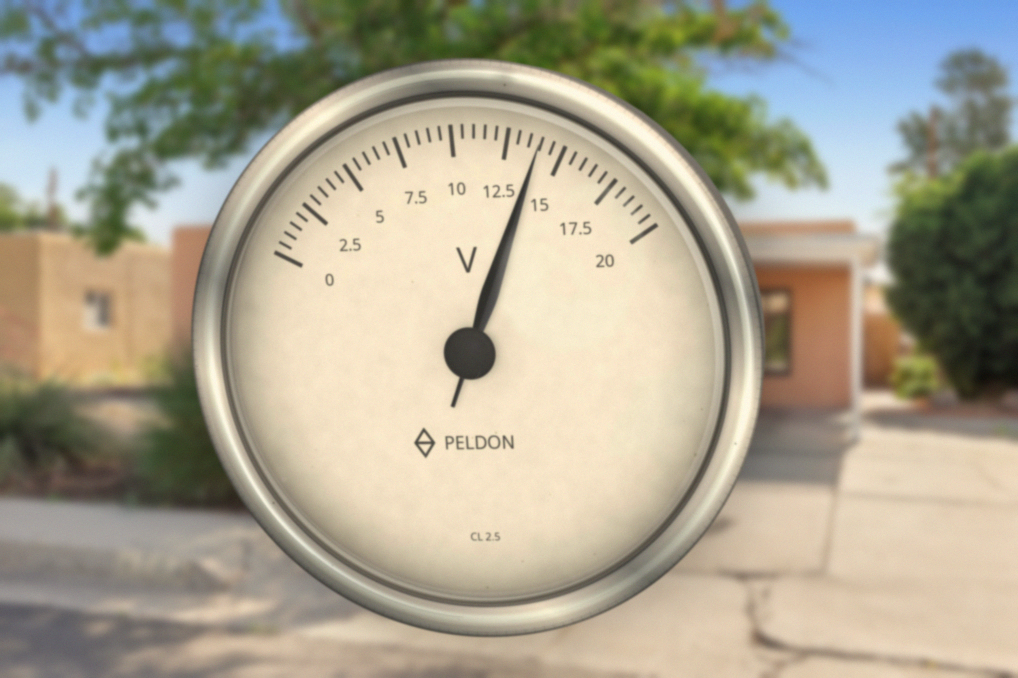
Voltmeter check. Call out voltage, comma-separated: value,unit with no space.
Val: 14,V
